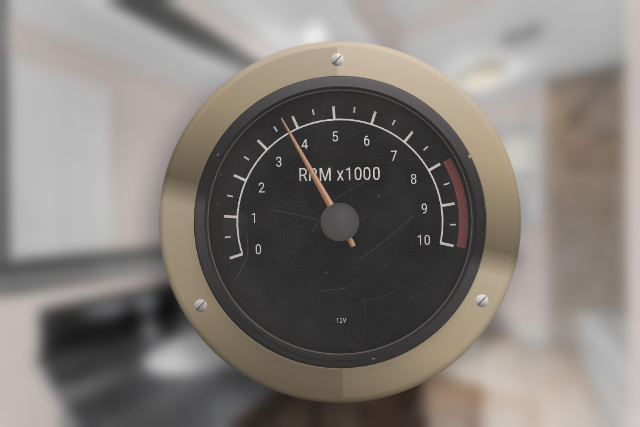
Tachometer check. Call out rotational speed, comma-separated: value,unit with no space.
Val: 3750,rpm
